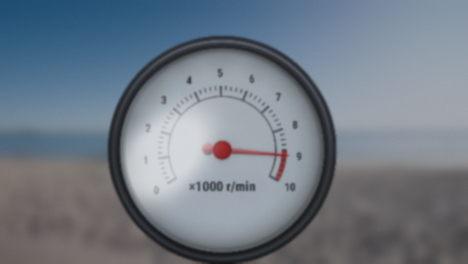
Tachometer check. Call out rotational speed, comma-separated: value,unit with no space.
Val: 9000,rpm
